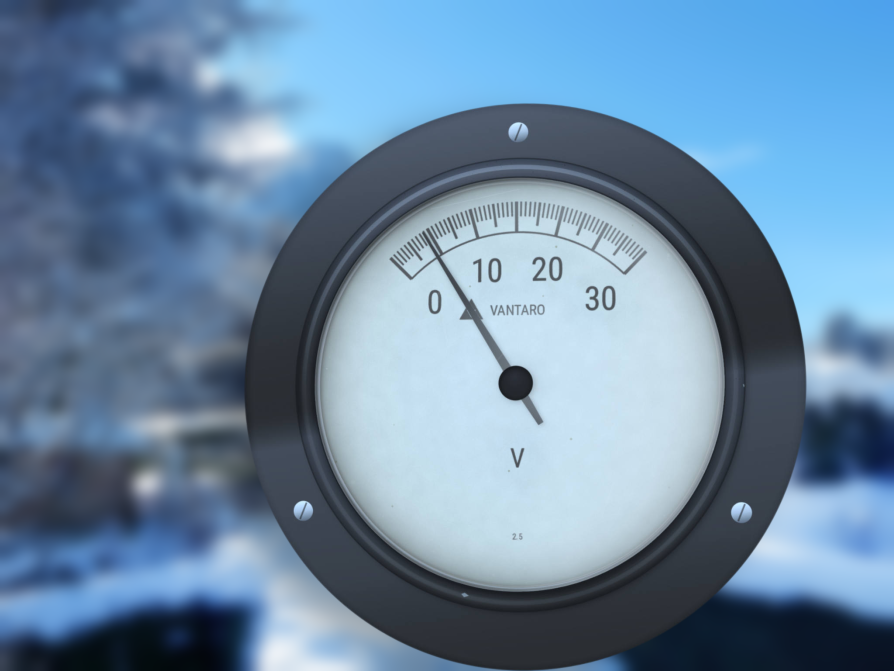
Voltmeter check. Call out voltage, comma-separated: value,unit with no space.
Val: 4.5,V
